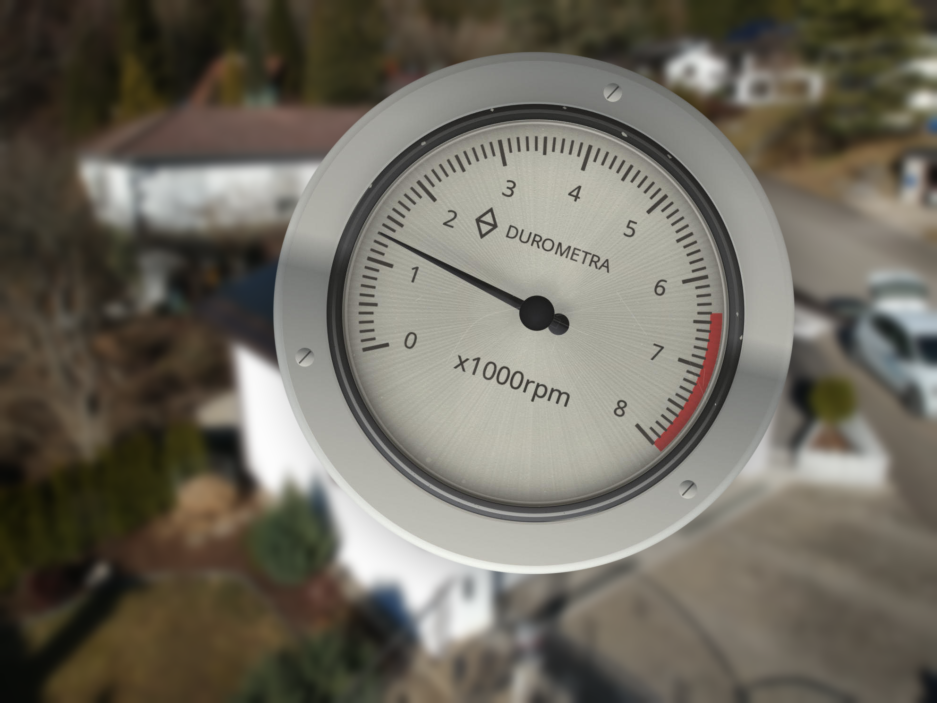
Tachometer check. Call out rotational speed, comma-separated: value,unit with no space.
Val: 1300,rpm
